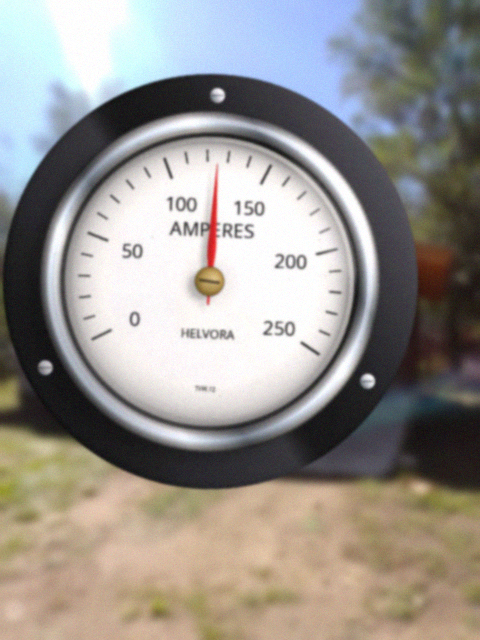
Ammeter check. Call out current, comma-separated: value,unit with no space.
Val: 125,A
